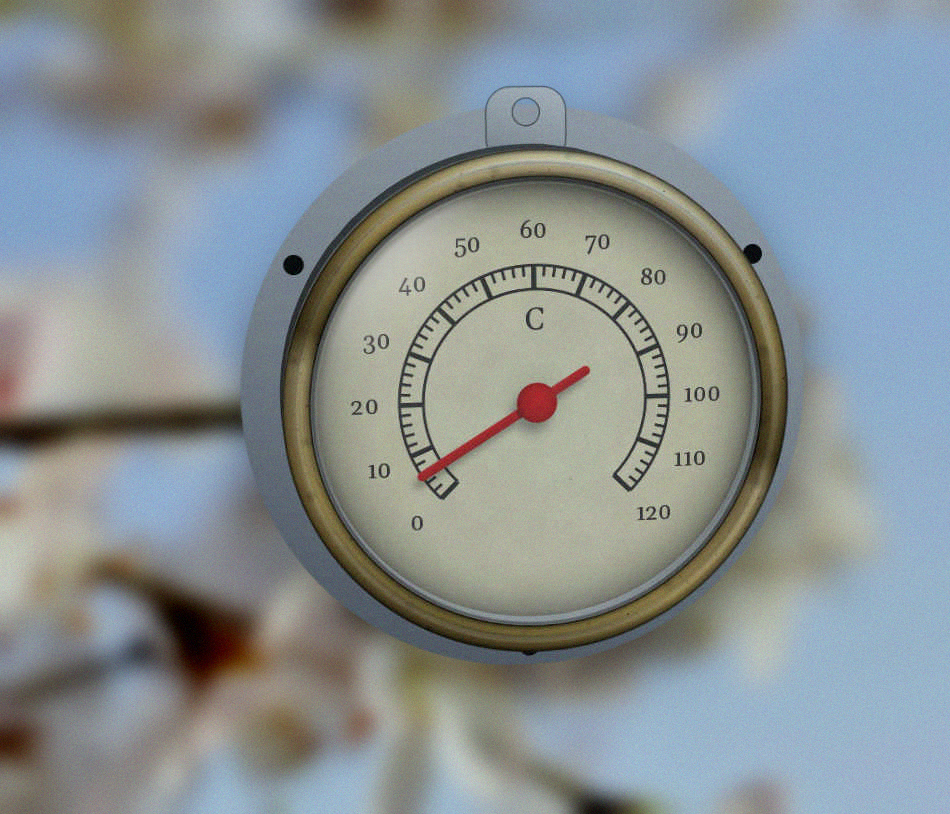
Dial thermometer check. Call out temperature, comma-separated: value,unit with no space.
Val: 6,°C
